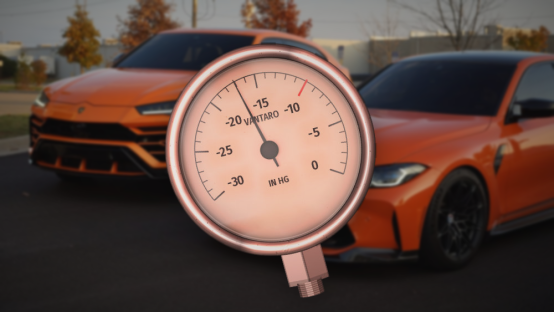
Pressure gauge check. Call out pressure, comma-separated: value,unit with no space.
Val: -17,inHg
